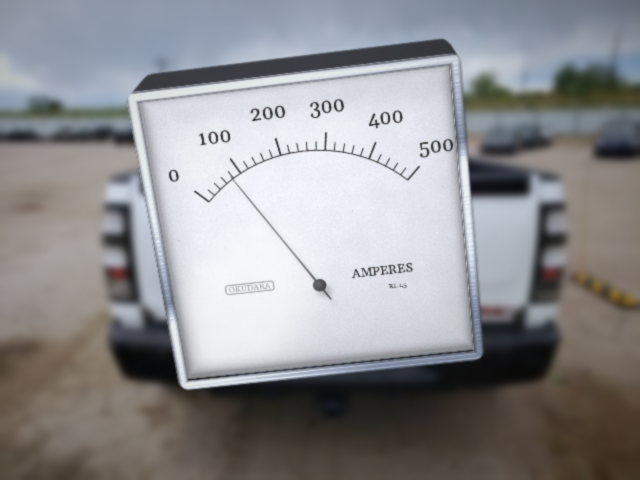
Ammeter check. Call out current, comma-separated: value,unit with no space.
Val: 80,A
